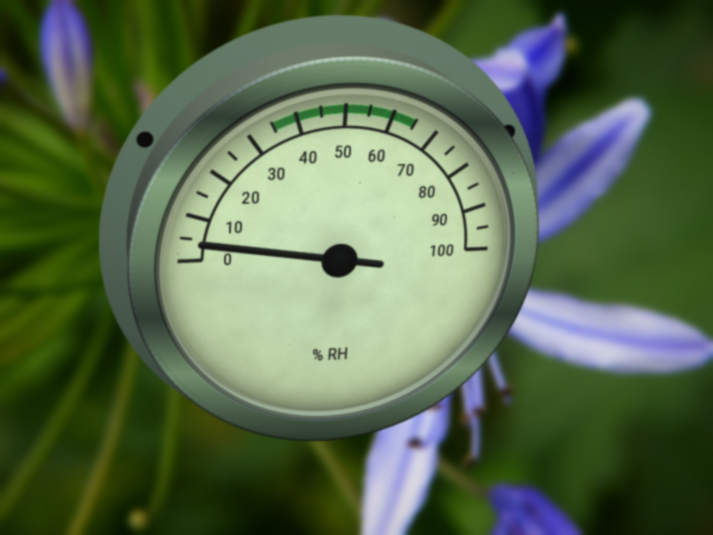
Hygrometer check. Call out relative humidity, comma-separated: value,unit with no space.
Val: 5,%
